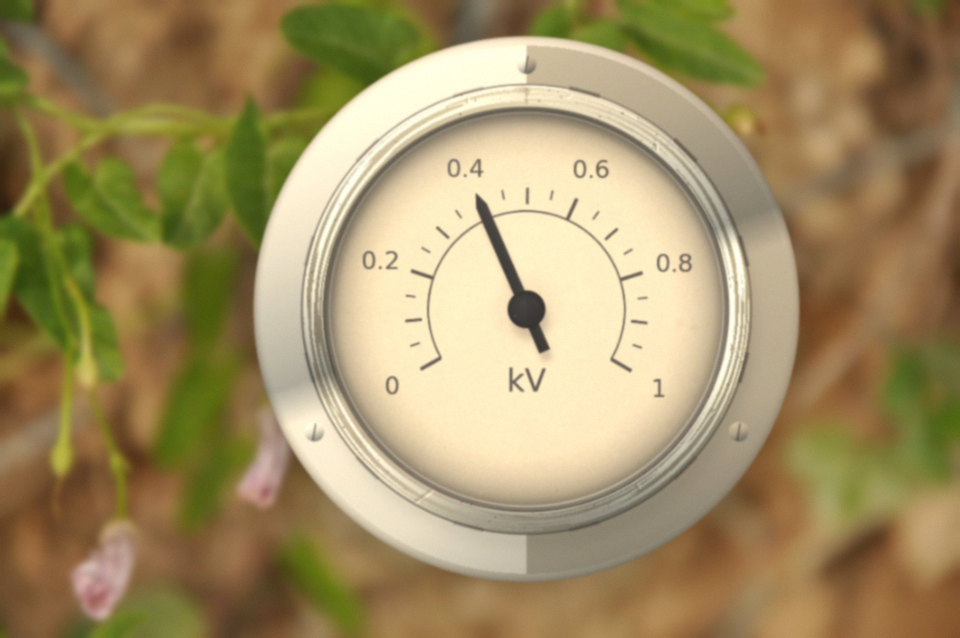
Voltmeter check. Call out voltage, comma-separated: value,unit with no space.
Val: 0.4,kV
